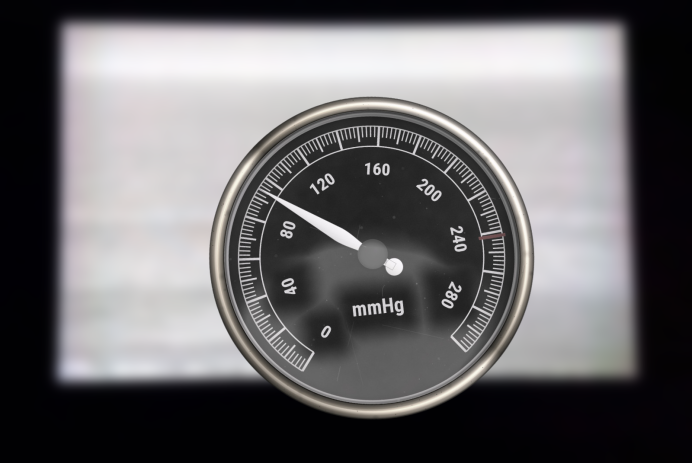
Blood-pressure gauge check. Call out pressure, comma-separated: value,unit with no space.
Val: 94,mmHg
